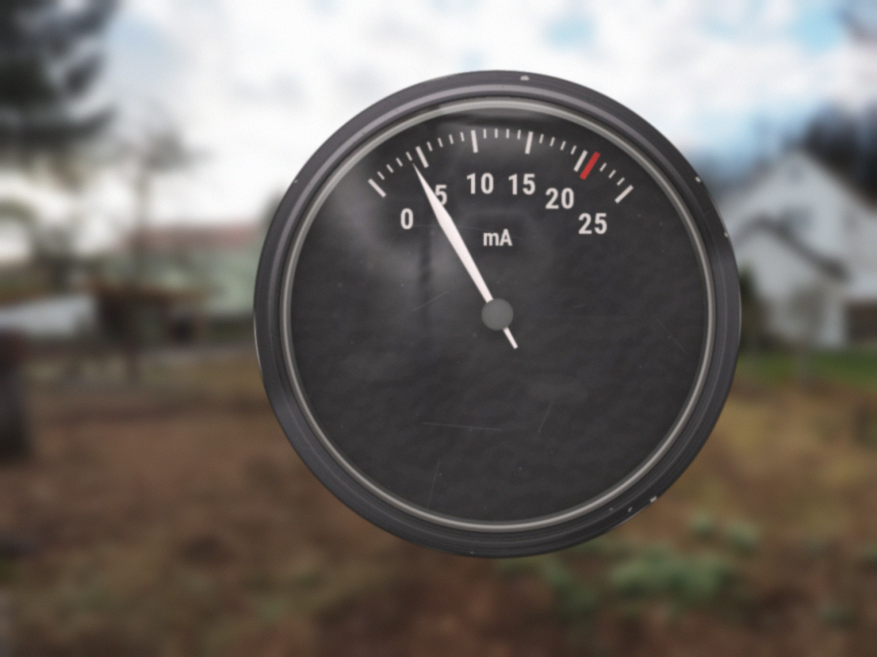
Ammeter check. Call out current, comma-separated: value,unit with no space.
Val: 4,mA
